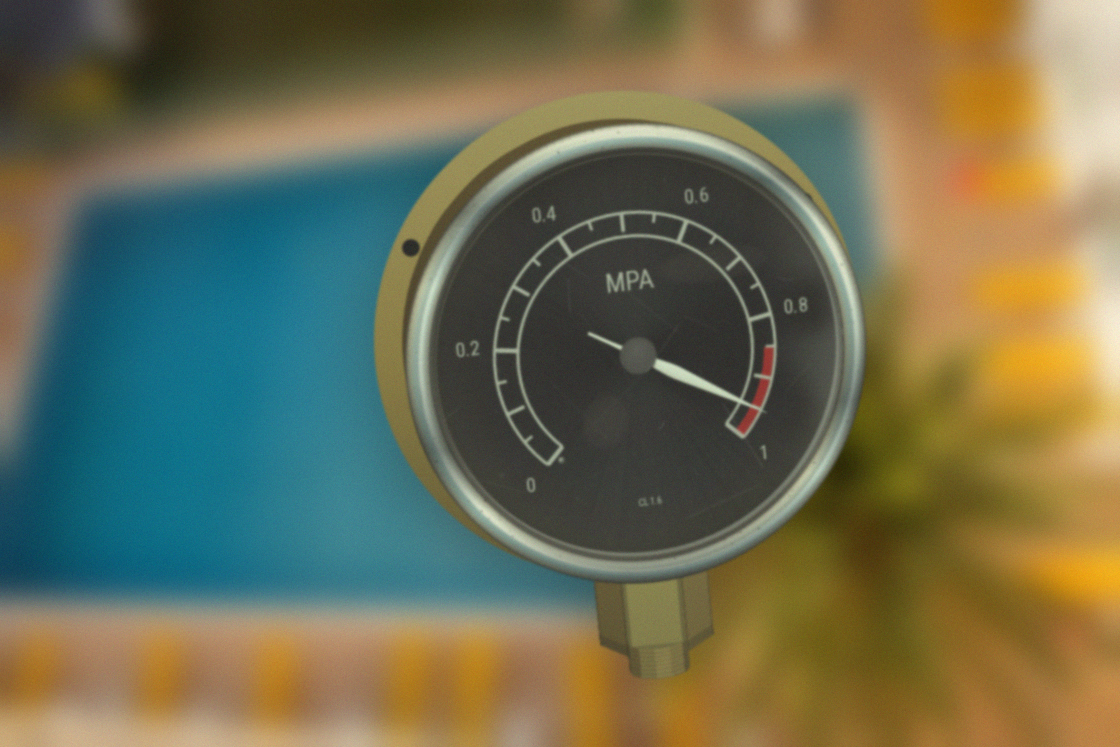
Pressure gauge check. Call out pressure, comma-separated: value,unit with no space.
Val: 0.95,MPa
